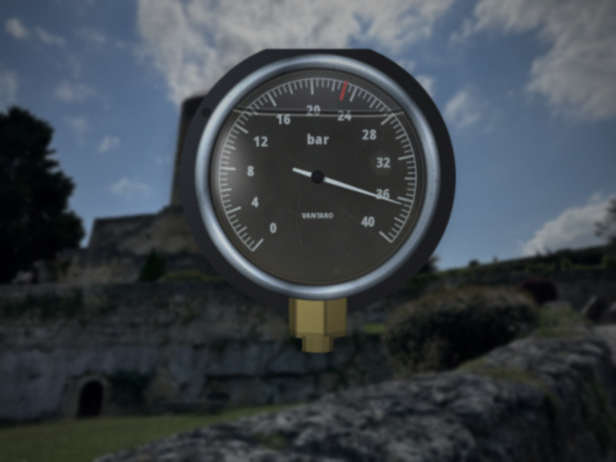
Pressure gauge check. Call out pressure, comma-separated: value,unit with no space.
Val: 36.5,bar
